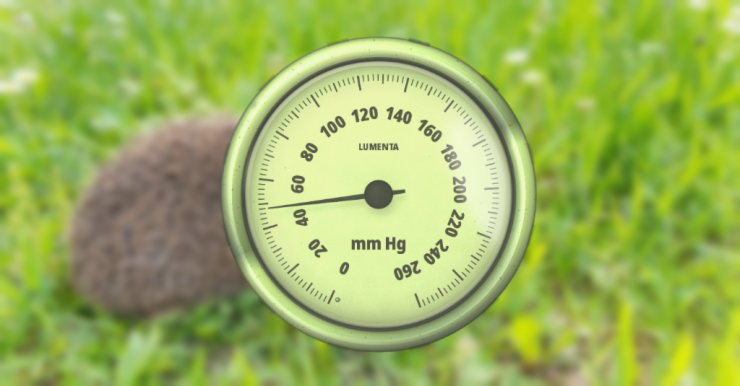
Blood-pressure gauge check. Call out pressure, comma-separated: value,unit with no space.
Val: 48,mmHg
